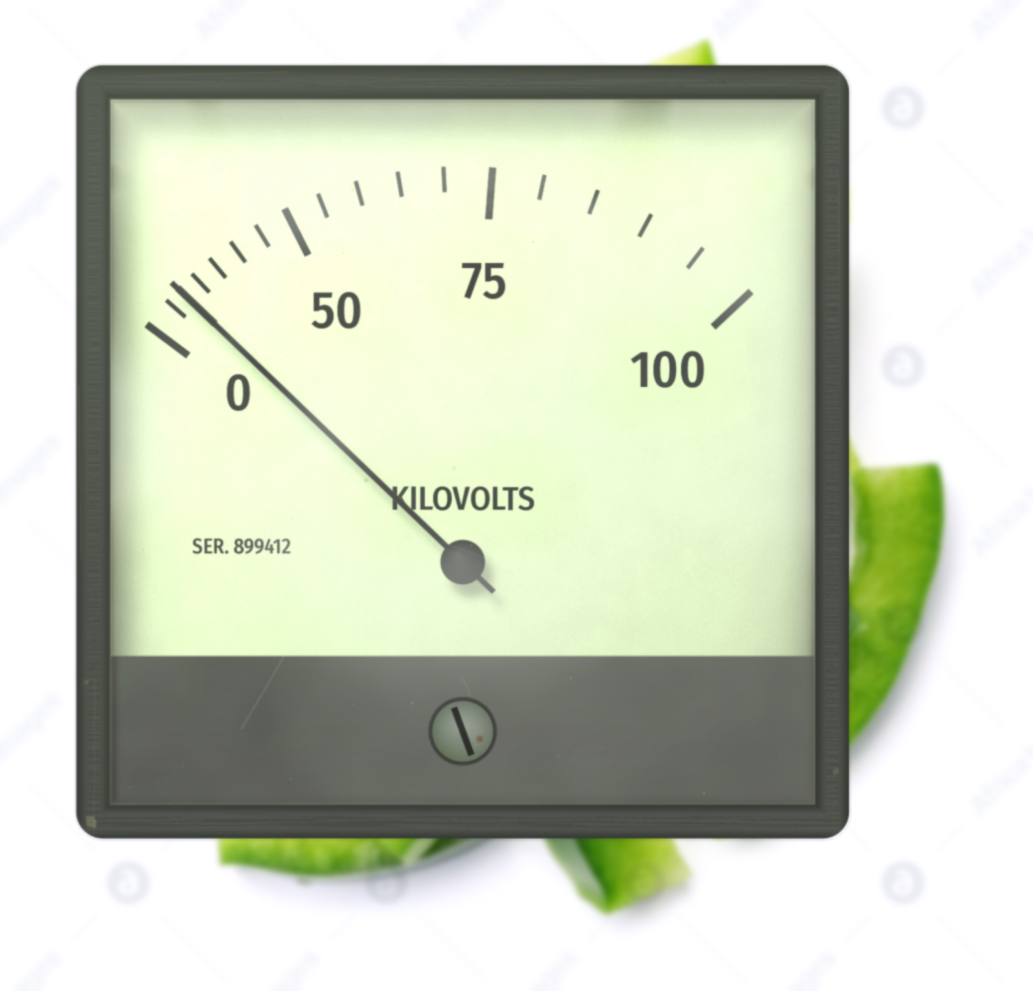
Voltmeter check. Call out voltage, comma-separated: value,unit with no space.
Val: 25,kV
